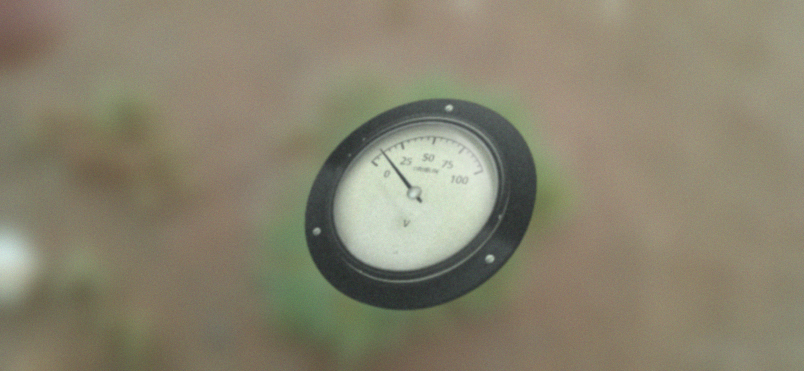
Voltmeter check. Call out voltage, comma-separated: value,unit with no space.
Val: 10,V
